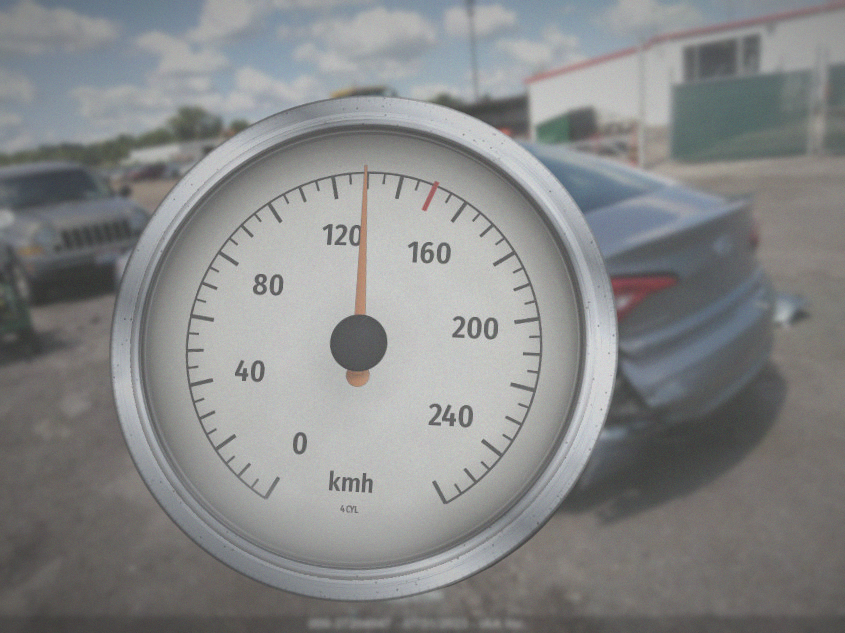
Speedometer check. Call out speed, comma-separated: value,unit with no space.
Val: 130,km/h
